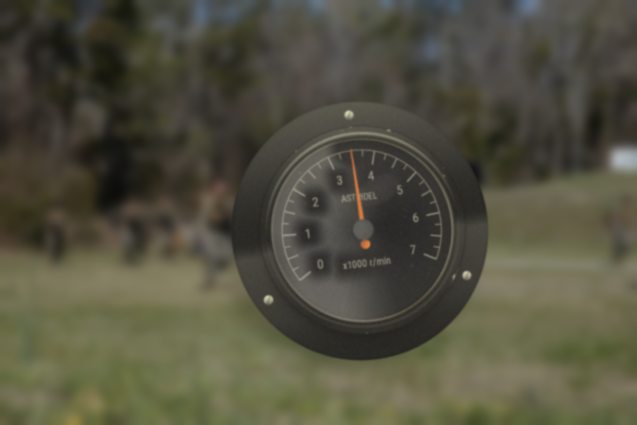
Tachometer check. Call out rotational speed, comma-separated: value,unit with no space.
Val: 3500,rpm
